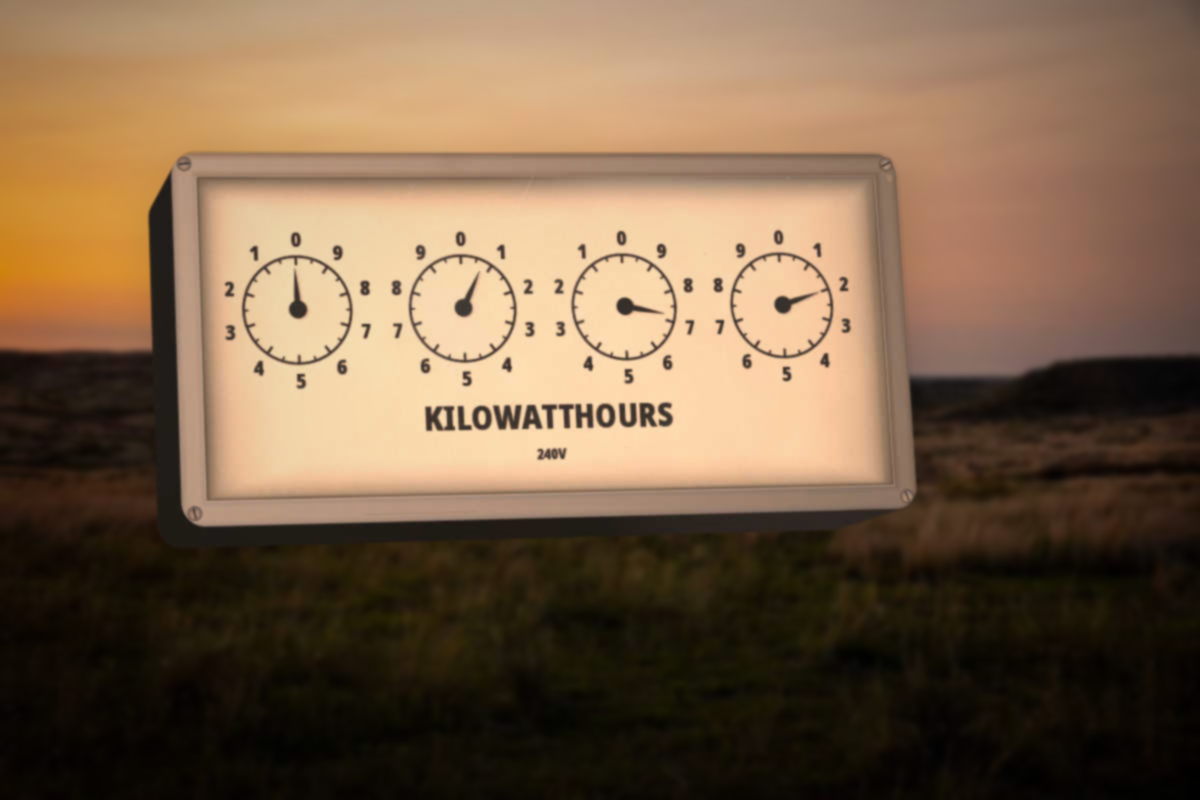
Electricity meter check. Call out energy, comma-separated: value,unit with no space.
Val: 72,kWh
